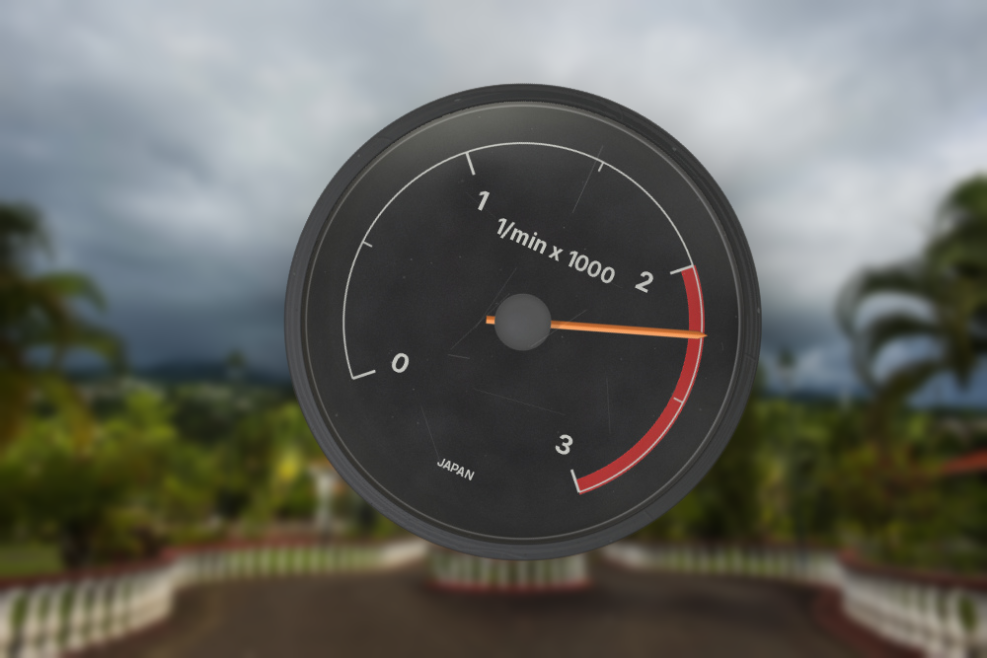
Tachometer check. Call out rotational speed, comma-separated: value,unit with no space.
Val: 2250,rpm
